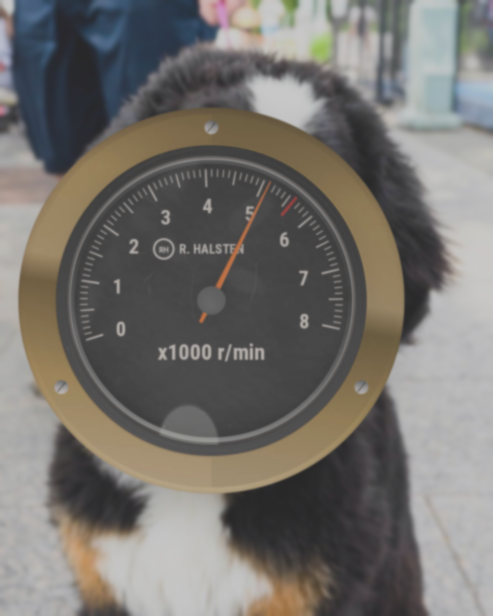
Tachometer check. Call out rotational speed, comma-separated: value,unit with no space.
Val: 5100,rpm
